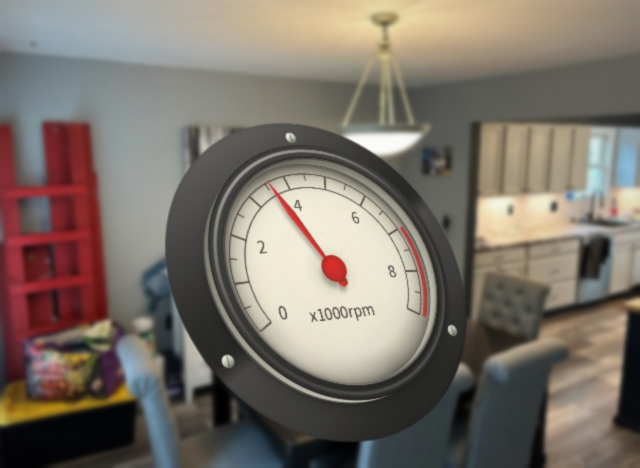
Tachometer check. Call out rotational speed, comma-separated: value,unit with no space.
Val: 3500,rpm
